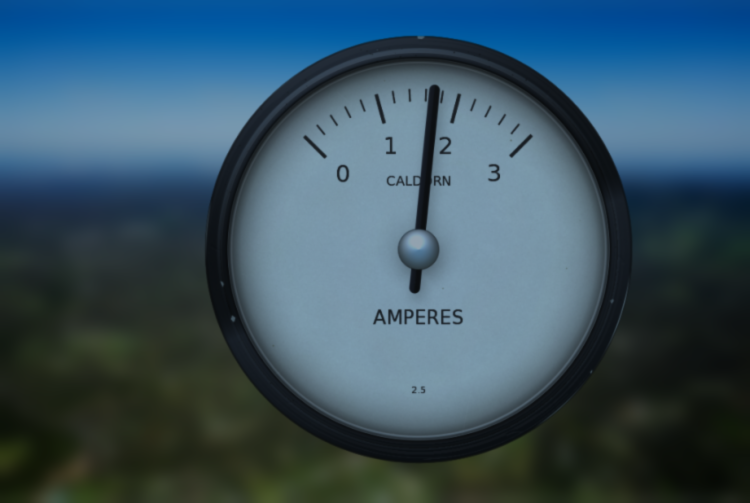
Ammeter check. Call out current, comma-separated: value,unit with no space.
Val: 1.7,A
